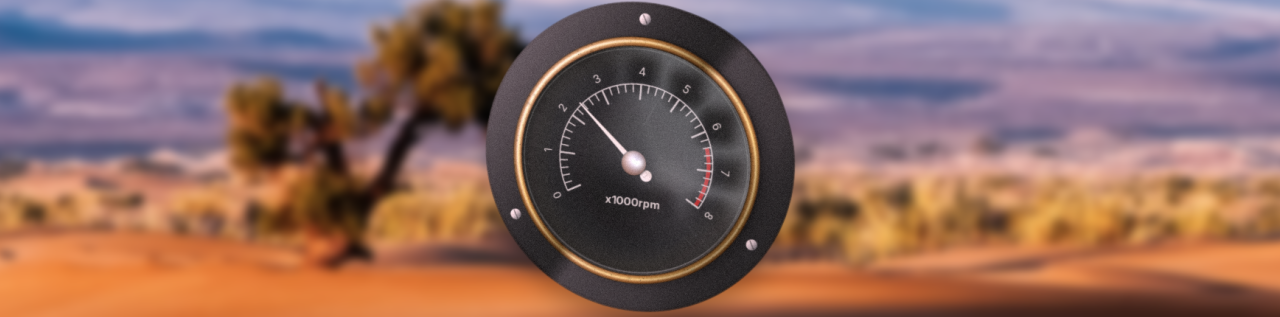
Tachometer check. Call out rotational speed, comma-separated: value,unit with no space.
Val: 2400,rpm
